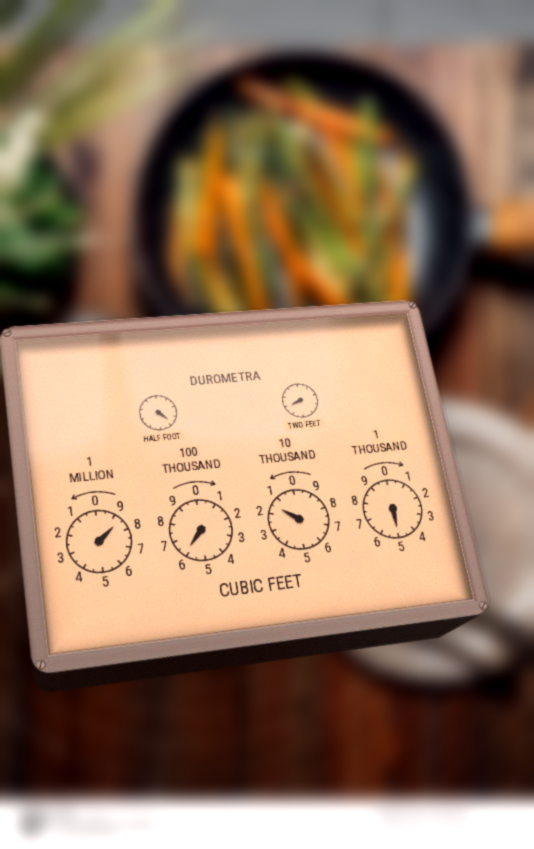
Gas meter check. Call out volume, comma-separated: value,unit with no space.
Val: 861500,ft³
